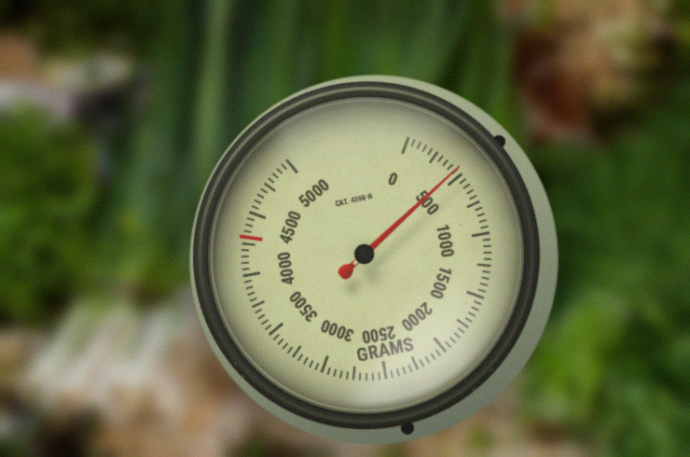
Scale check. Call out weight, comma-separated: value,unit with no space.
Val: 450,g
